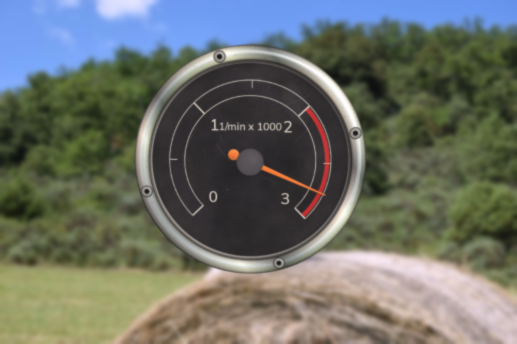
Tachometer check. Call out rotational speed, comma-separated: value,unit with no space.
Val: 2750,rpm
